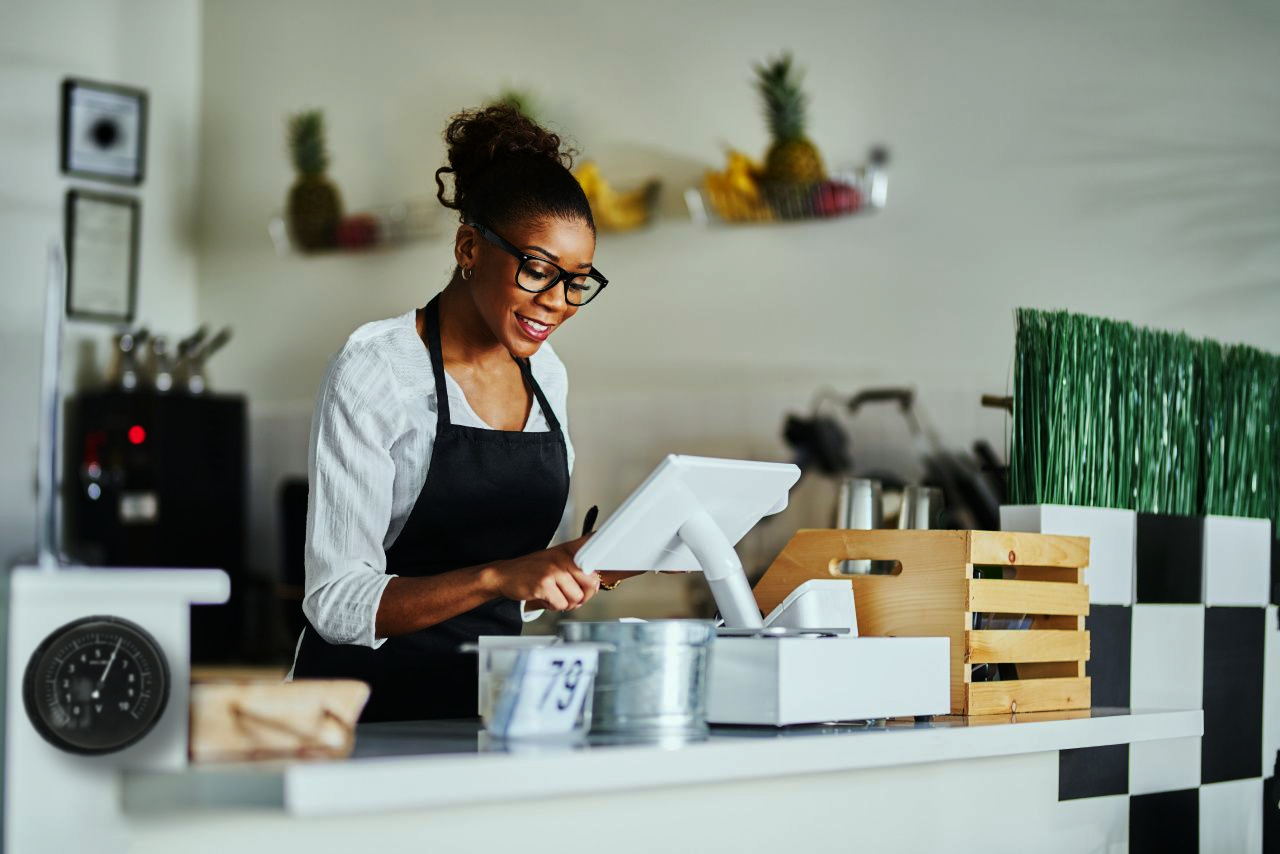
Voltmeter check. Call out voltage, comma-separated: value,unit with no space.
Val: 6,V
